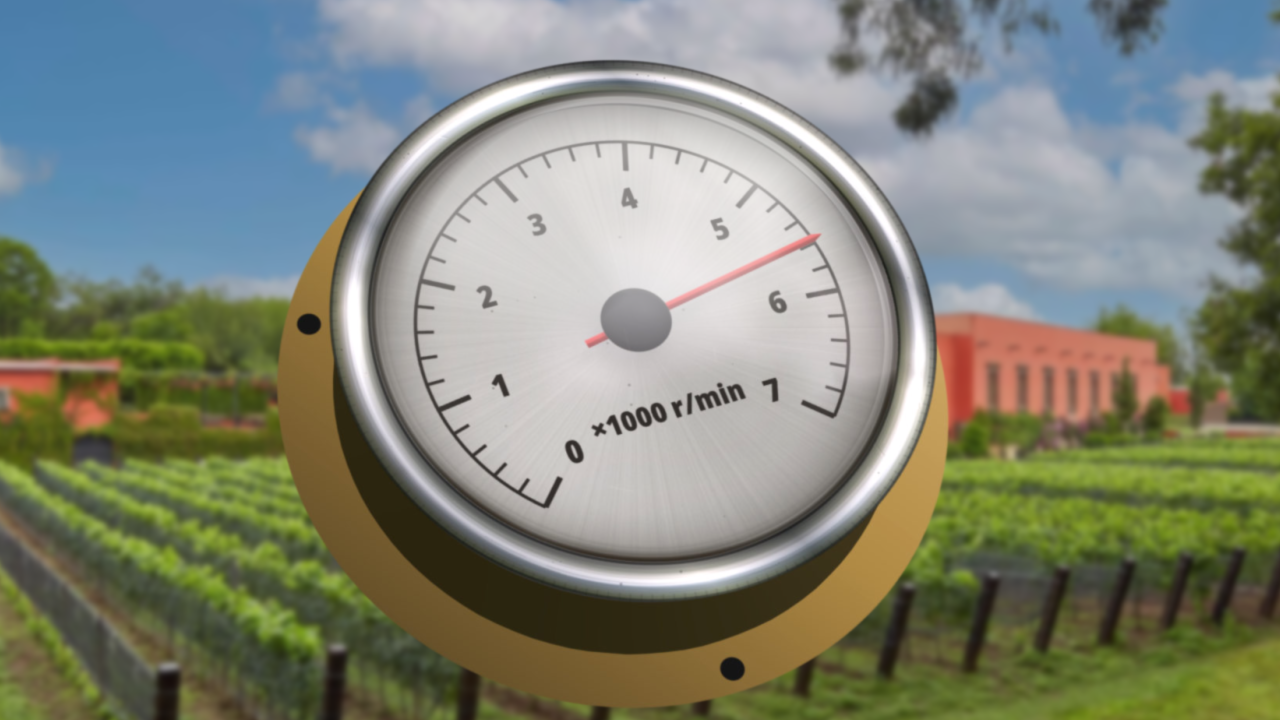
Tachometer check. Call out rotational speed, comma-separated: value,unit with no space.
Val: 5600,rpm
